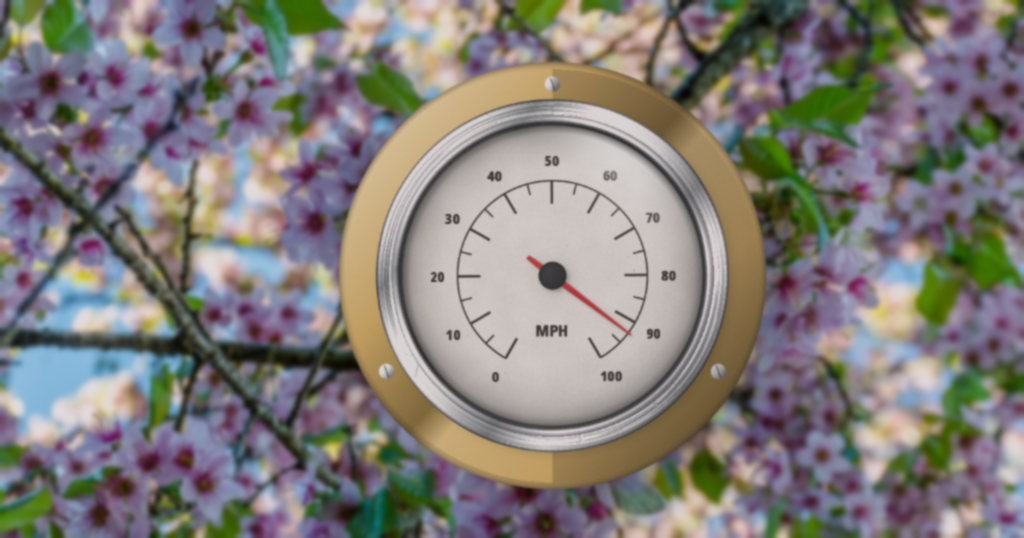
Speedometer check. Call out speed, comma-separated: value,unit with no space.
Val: 92.5,mph
